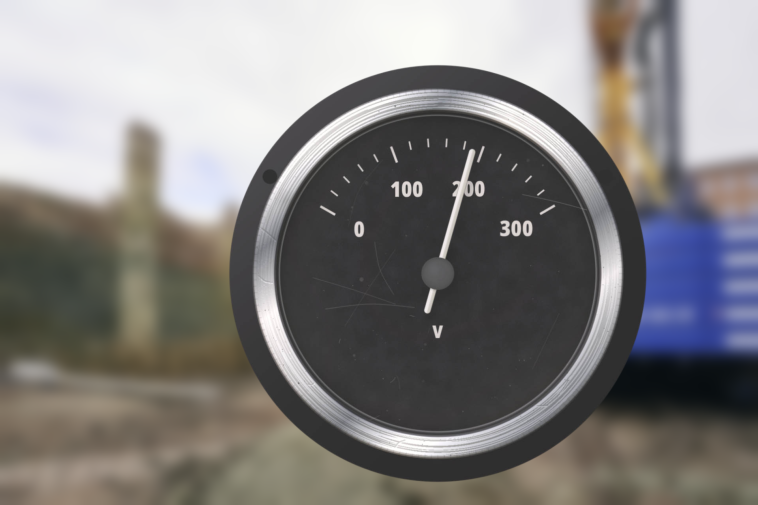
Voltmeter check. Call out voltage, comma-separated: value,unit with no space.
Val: 190,V
